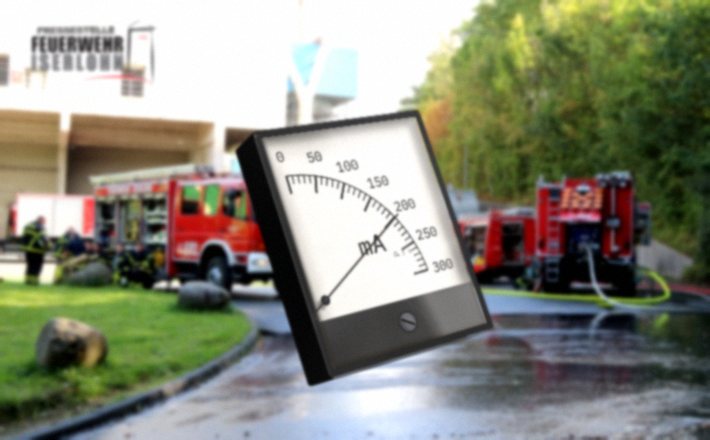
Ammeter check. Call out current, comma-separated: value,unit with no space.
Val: 200,mA
